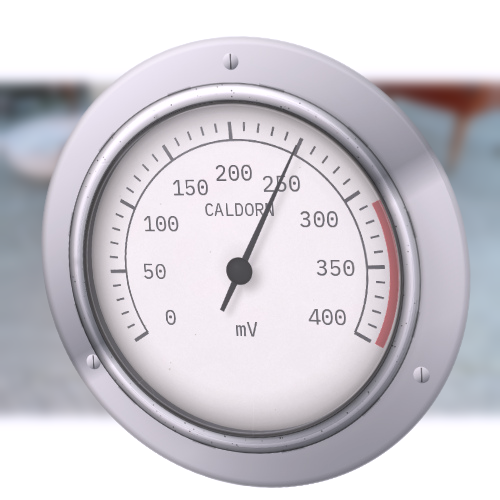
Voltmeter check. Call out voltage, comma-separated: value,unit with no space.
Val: 250,mV
